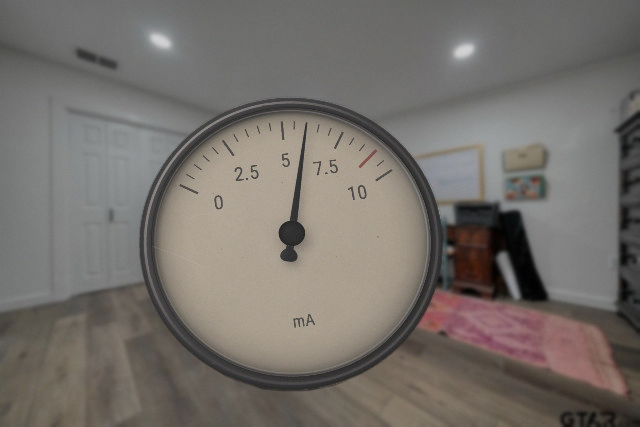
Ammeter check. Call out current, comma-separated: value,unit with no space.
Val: 6,mA
